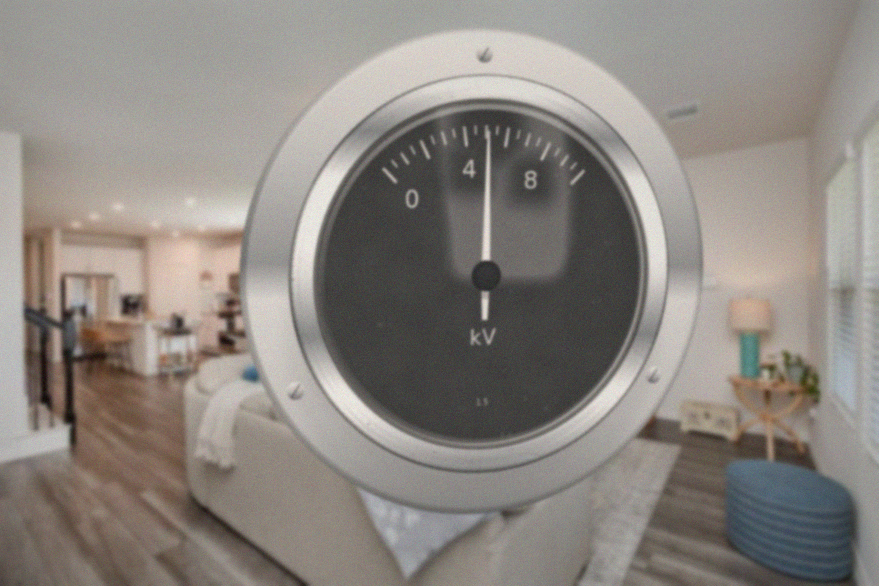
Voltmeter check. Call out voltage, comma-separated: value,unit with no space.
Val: 5,kV
